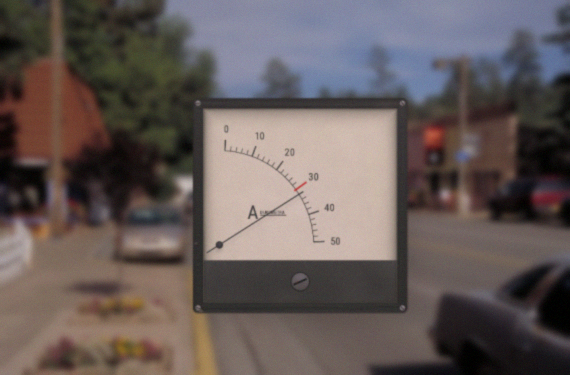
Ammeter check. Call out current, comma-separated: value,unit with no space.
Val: 32,A
